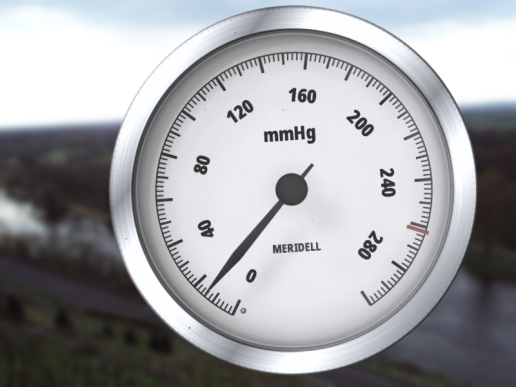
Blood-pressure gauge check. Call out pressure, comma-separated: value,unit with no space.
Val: 14,mmHg
